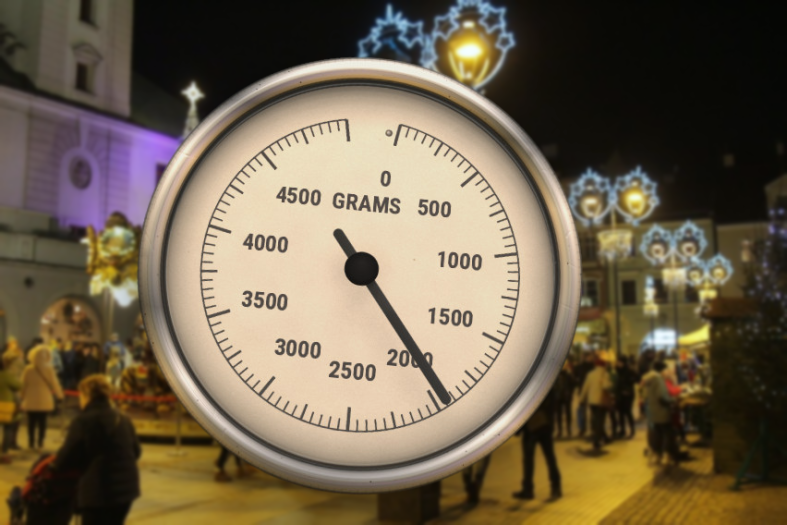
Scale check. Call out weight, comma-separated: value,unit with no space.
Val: 1950,g
